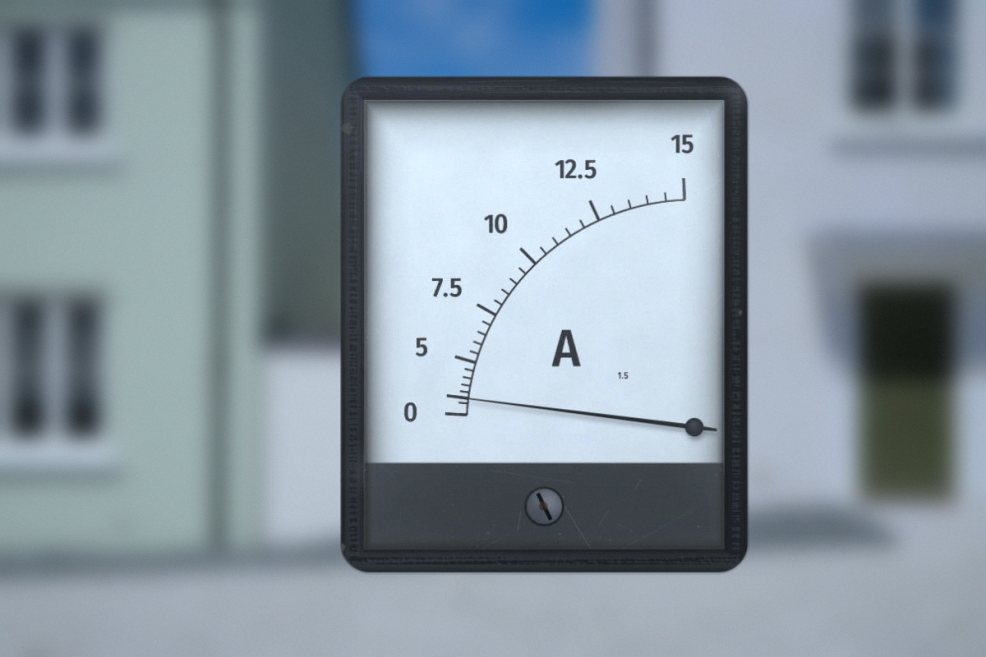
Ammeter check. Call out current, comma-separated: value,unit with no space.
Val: 2.5,A
